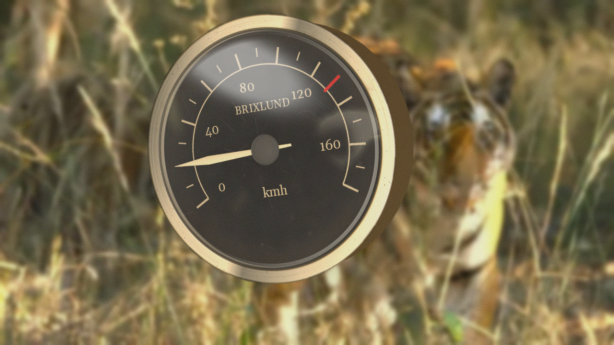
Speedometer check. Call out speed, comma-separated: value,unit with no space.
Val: 20,km/h
